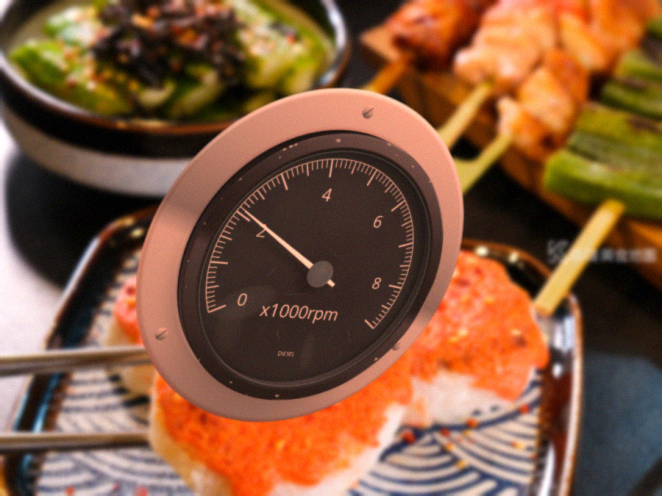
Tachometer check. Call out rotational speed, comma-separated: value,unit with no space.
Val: 2100,rpm
